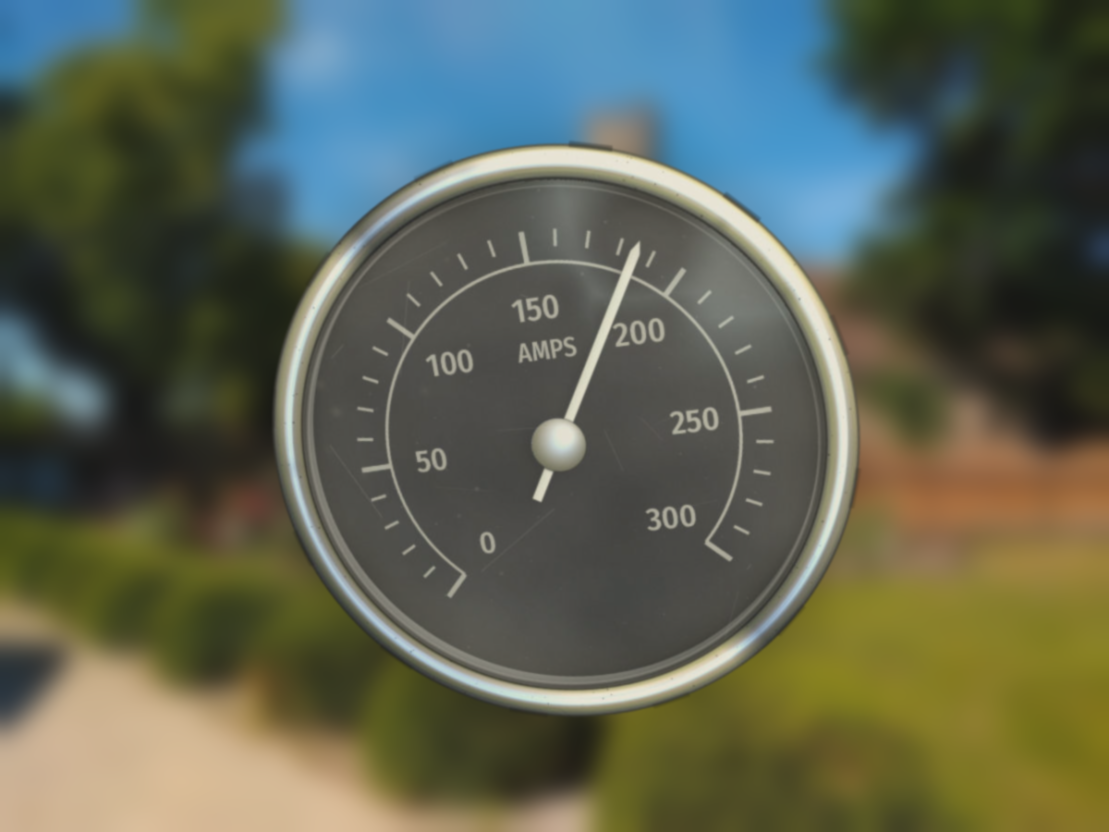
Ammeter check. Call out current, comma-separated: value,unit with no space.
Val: 185,A
